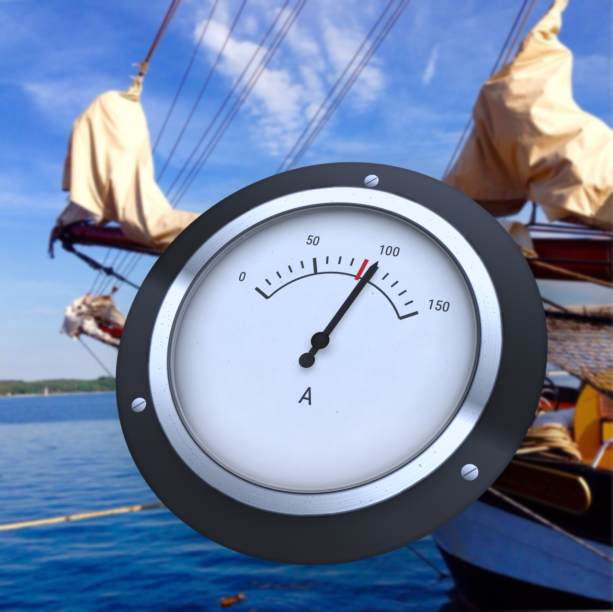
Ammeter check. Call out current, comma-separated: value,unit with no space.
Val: 100,A
